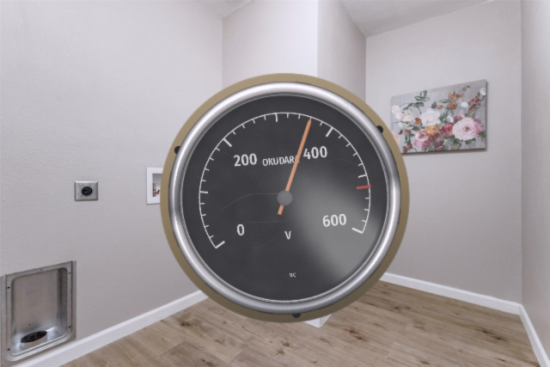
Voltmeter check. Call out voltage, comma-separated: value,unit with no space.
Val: 360,V
